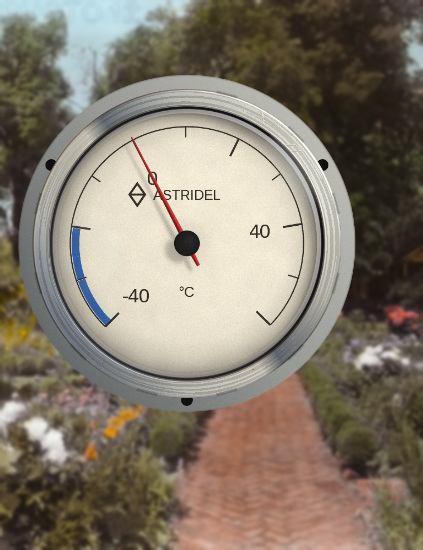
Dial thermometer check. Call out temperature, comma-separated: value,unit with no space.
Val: 0,°C
